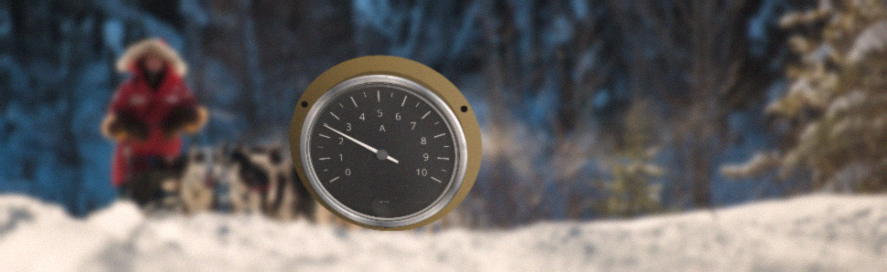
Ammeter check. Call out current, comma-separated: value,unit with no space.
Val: 2.5,A
